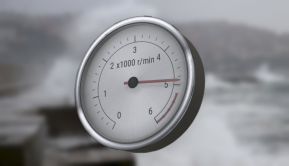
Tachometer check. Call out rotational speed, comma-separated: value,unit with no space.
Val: 4900,rpm
